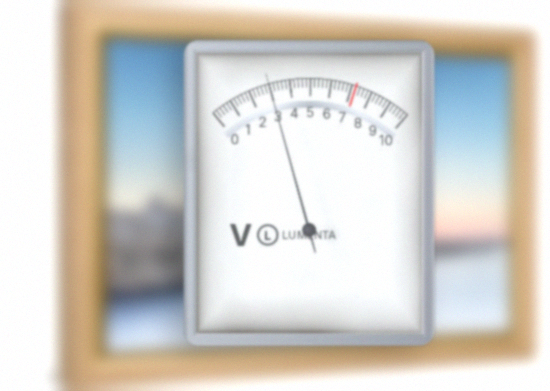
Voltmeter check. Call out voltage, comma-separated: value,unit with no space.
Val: 3,V
